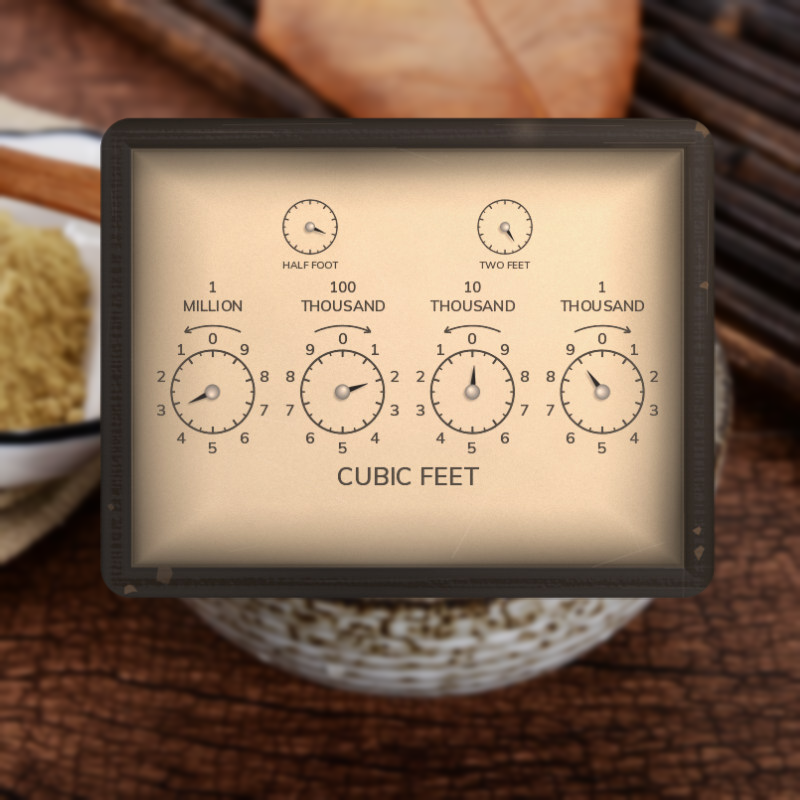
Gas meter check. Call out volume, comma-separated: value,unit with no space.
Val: 319900,ft³
